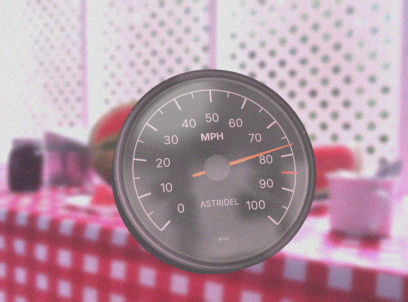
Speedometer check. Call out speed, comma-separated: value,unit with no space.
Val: 77.5,mph
